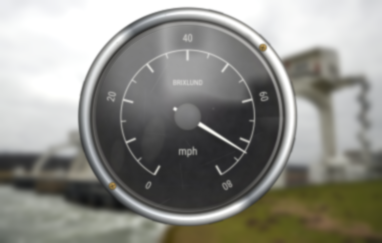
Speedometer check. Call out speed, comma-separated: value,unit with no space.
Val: 72.5,mph
